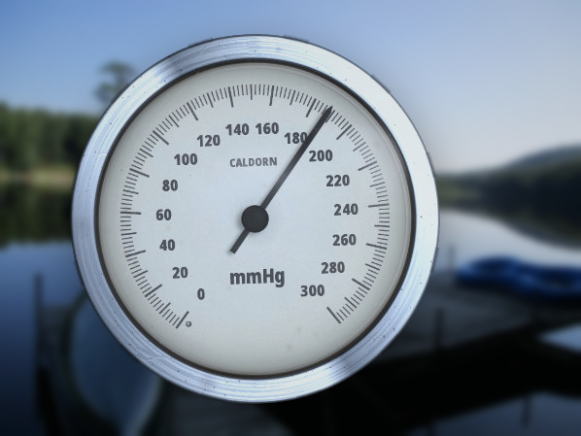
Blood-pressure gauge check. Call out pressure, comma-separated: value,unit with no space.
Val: 188,mmHg
